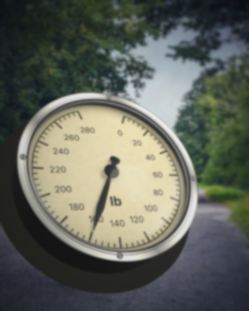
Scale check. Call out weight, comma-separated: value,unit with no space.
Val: 160,lb
